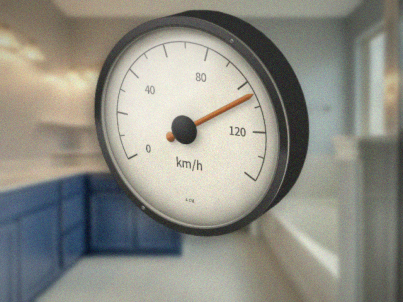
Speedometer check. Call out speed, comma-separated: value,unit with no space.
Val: 105,km/h
